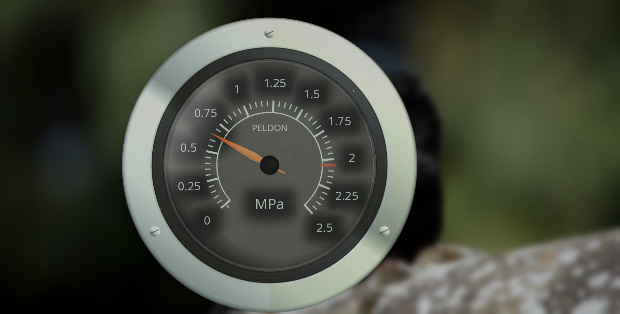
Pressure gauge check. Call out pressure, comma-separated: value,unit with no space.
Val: 0.65,MPa
